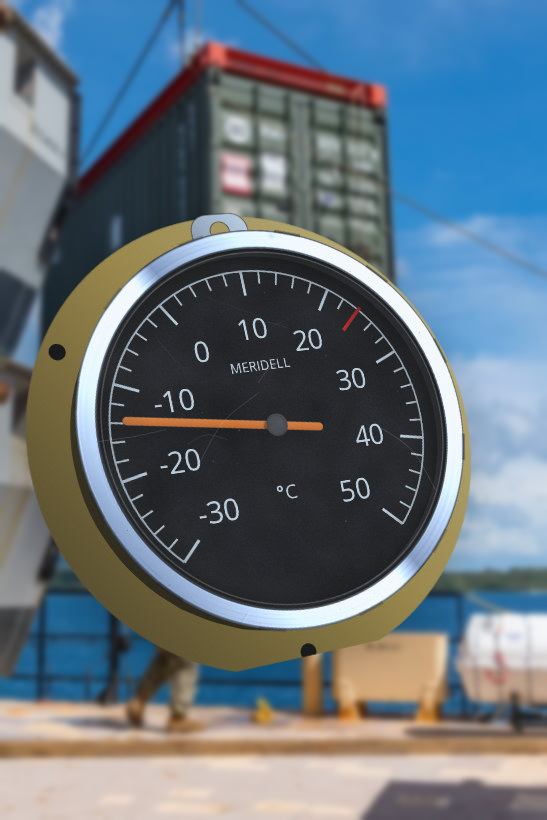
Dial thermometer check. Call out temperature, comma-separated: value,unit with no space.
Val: -14,°C
